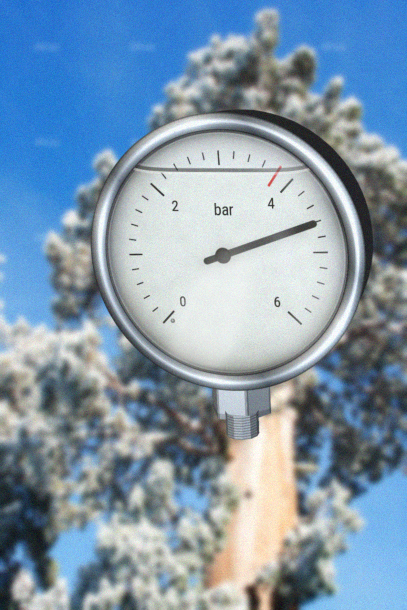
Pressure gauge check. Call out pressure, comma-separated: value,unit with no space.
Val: 4.6,bar
